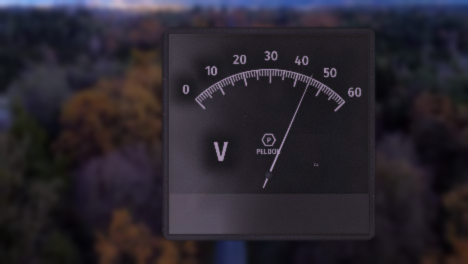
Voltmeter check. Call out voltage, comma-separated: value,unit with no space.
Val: 45,V
